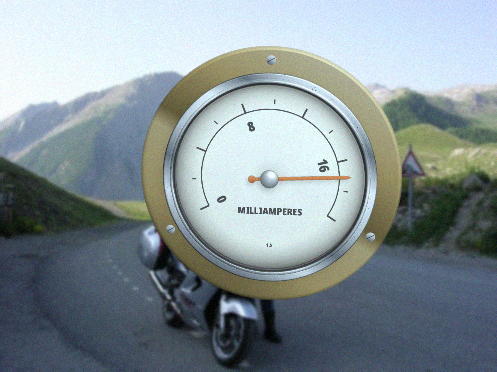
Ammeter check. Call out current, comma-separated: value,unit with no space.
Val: 17,mA
